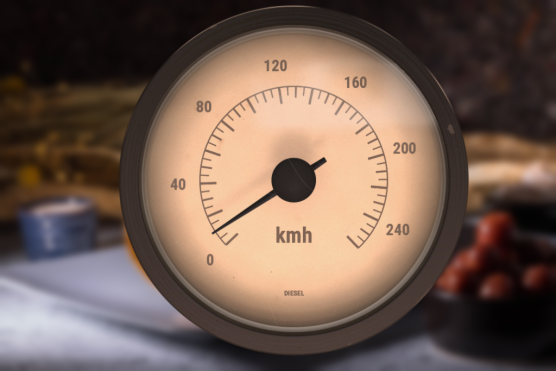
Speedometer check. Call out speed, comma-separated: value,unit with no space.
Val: 10,km/h
